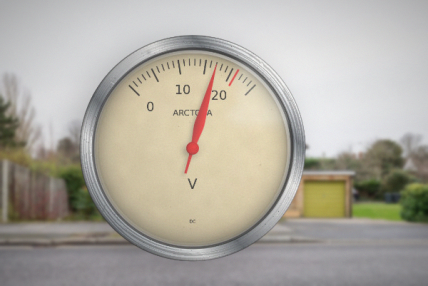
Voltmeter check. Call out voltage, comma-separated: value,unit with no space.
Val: 17,V
